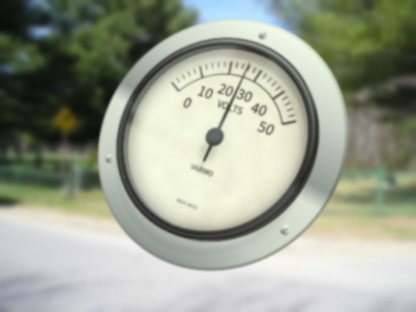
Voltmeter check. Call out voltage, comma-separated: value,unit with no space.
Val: 26,V
